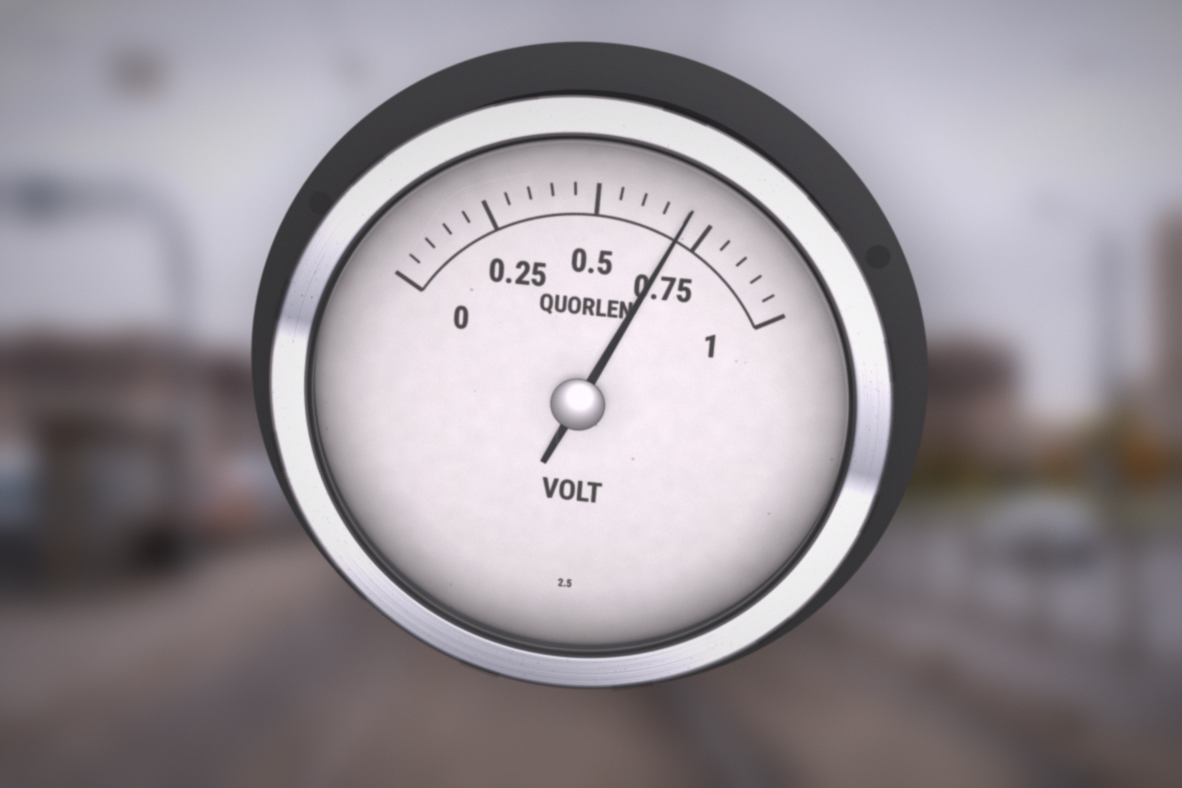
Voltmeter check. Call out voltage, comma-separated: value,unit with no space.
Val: 0.7,V
